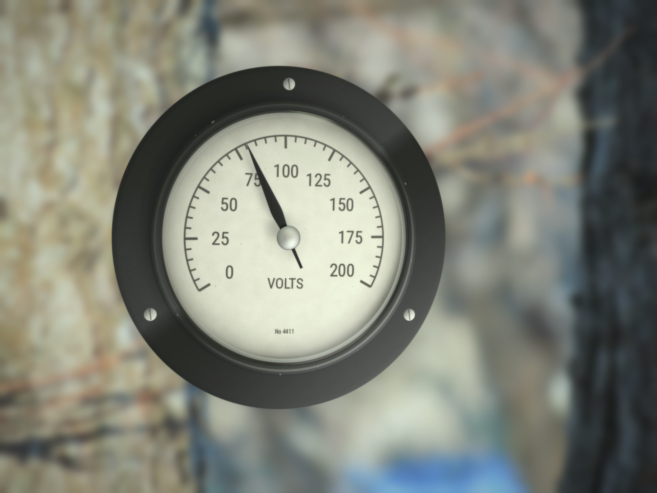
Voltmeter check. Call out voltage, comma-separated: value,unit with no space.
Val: 80,V
